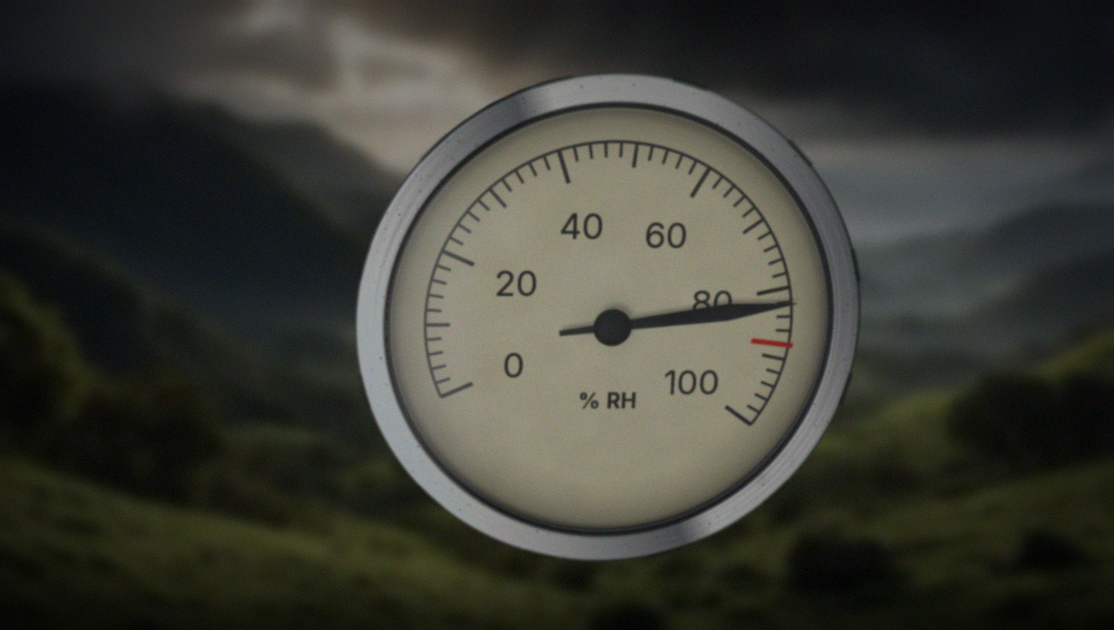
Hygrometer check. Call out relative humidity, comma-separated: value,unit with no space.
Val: 82,%
